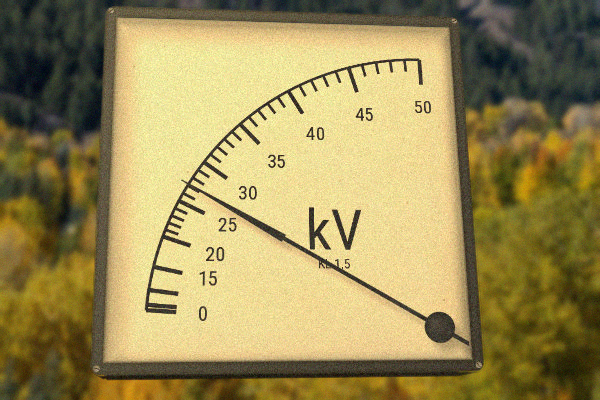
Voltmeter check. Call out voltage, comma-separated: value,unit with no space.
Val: 27,kV
